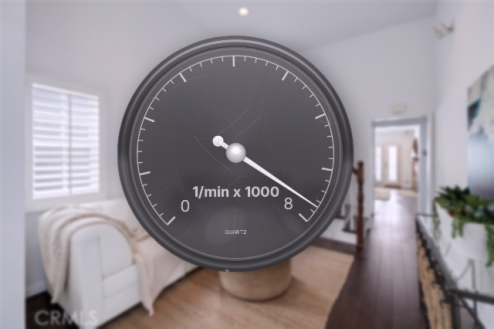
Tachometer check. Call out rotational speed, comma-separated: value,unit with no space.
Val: 7700,rpm
